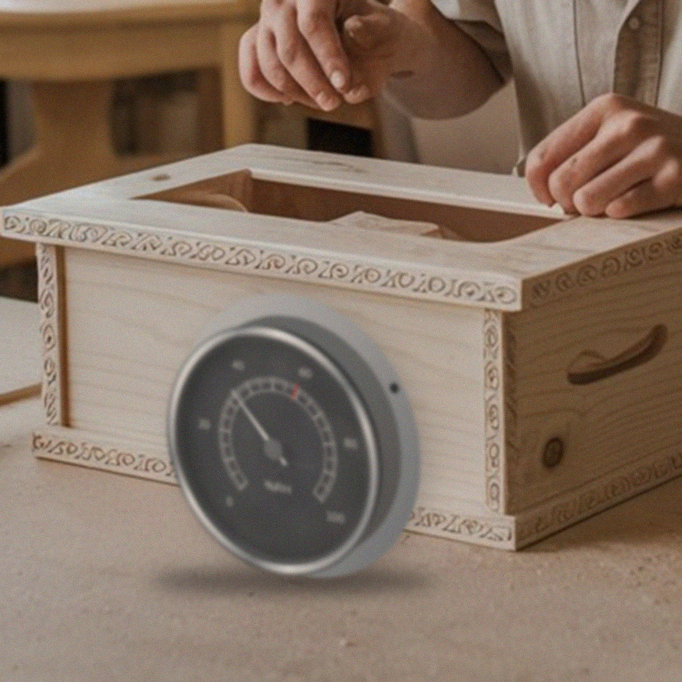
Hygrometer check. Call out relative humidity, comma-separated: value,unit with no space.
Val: 35,%
